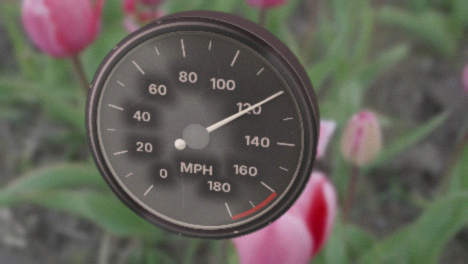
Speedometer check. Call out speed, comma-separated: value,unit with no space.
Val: 120,mph
